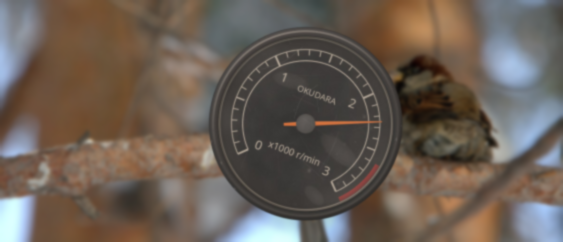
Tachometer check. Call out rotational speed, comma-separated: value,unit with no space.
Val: 2250,rpm
